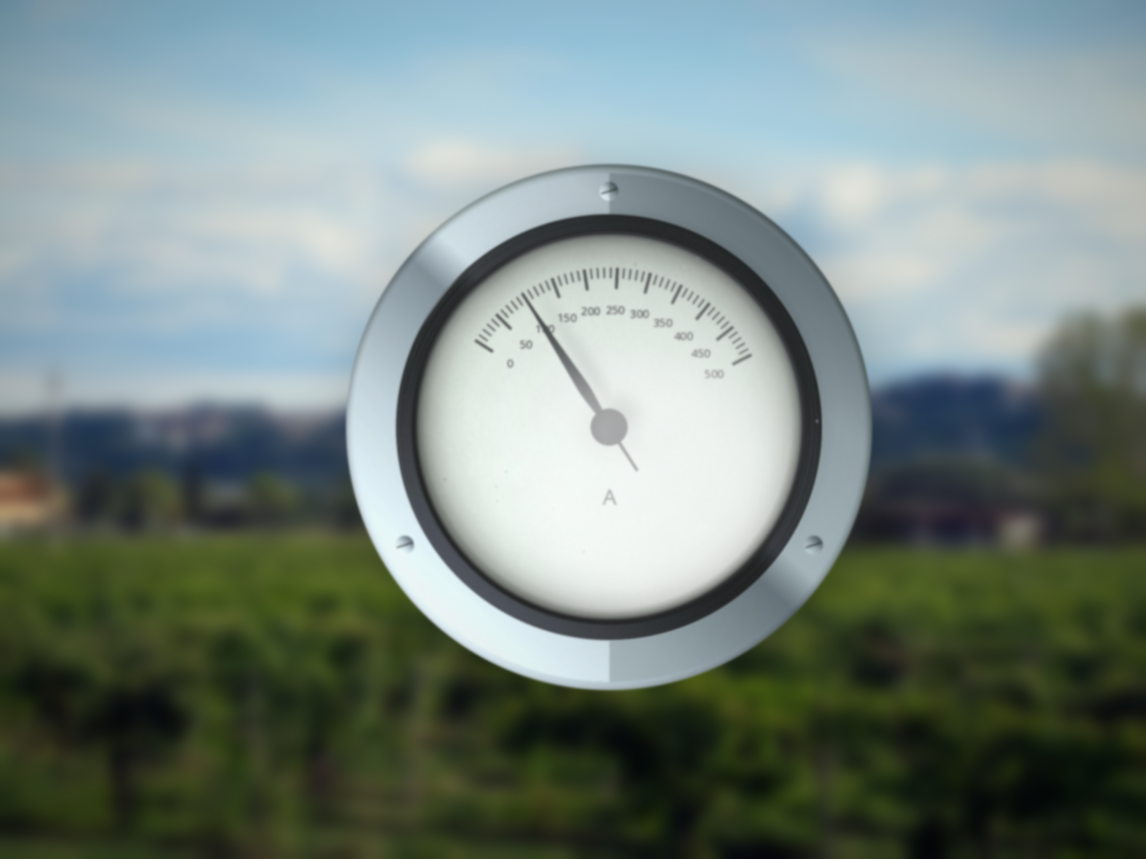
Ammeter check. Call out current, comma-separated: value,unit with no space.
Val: 100,A
